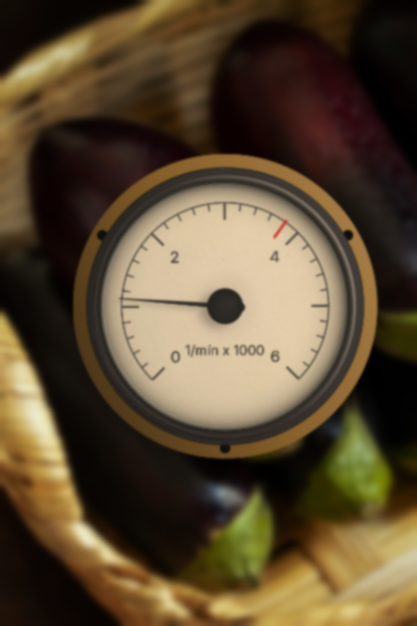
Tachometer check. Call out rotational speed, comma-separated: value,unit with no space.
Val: 1100,rpm
